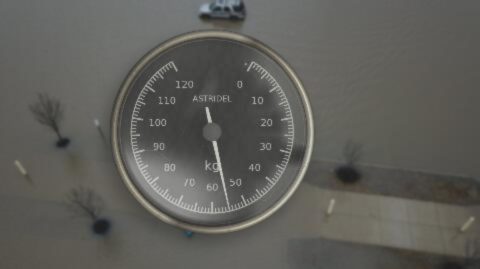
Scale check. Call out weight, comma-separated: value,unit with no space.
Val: 55,kg
